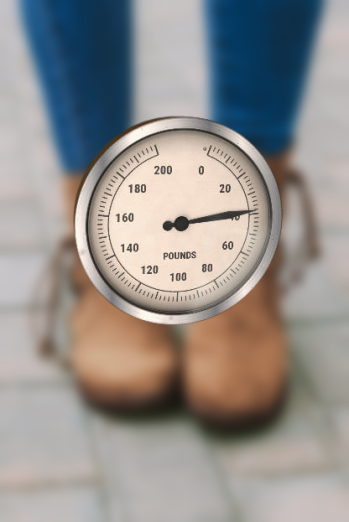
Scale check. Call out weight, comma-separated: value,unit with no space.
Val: 38,lb
